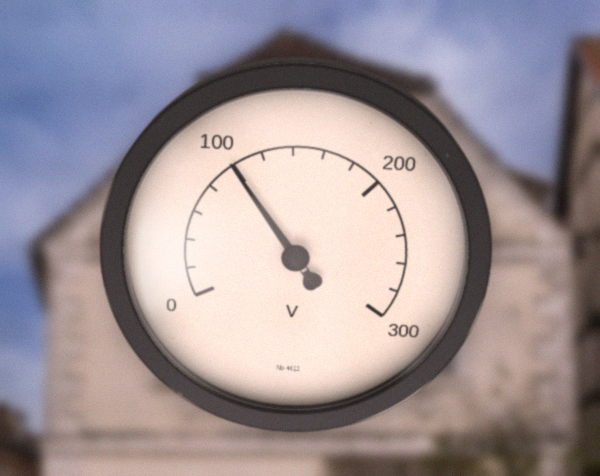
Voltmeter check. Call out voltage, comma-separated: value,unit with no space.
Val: 100,V
